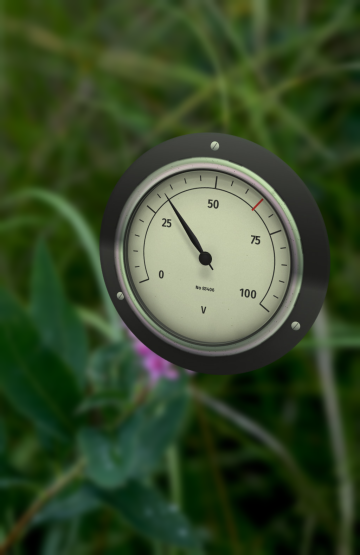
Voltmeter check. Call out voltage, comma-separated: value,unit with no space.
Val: 32.5,V
